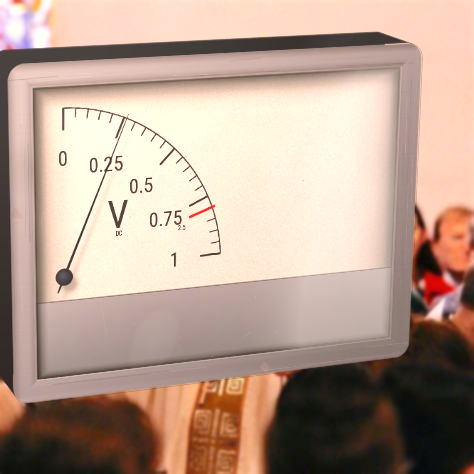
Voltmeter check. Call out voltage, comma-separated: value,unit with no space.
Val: 0.25,V
